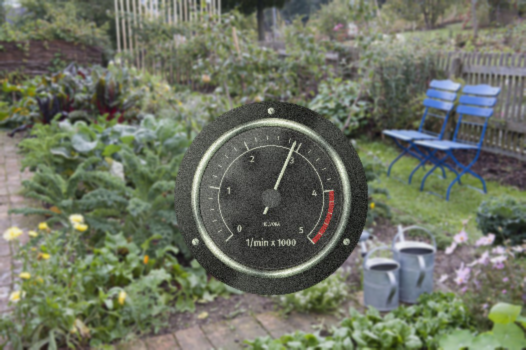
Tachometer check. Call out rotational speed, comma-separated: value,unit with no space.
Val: 2900,rpm
